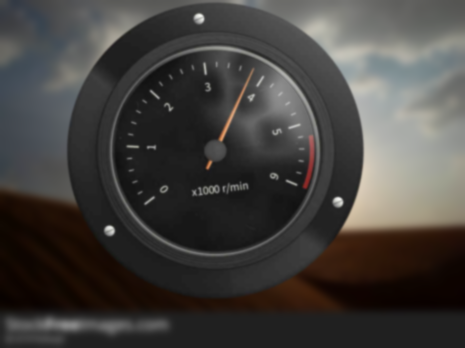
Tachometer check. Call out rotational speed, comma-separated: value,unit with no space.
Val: 3800,rpm
